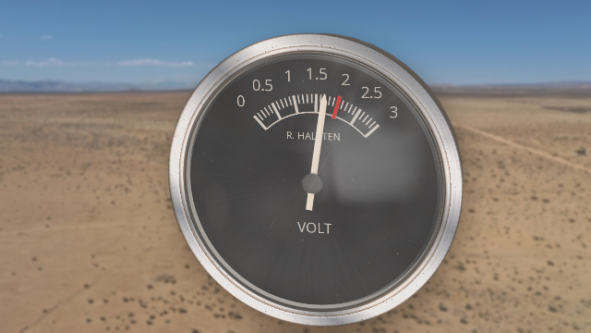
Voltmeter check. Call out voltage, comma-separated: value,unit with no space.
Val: 1.7,V
